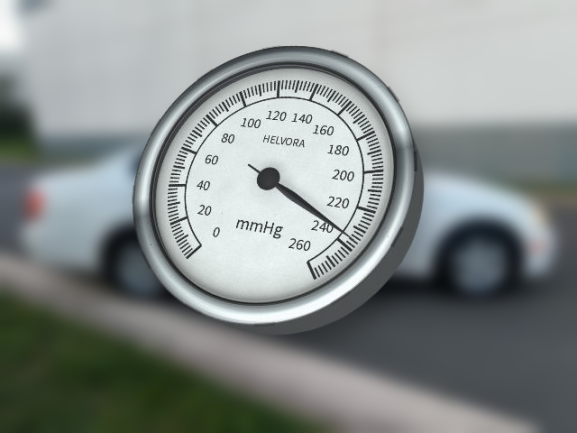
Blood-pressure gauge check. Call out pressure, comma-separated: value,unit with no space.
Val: 236,mmHg
